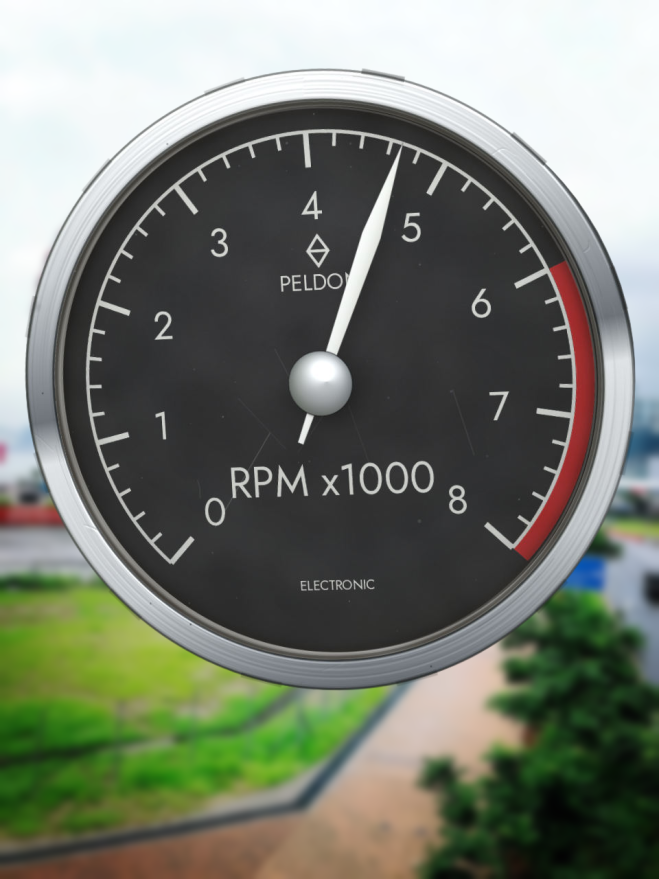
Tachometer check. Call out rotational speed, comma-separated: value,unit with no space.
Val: 4700,rpm
